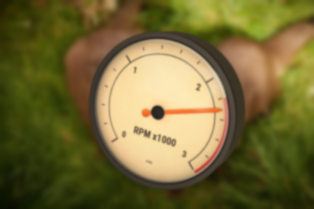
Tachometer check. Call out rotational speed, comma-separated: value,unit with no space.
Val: 2300,rpm
